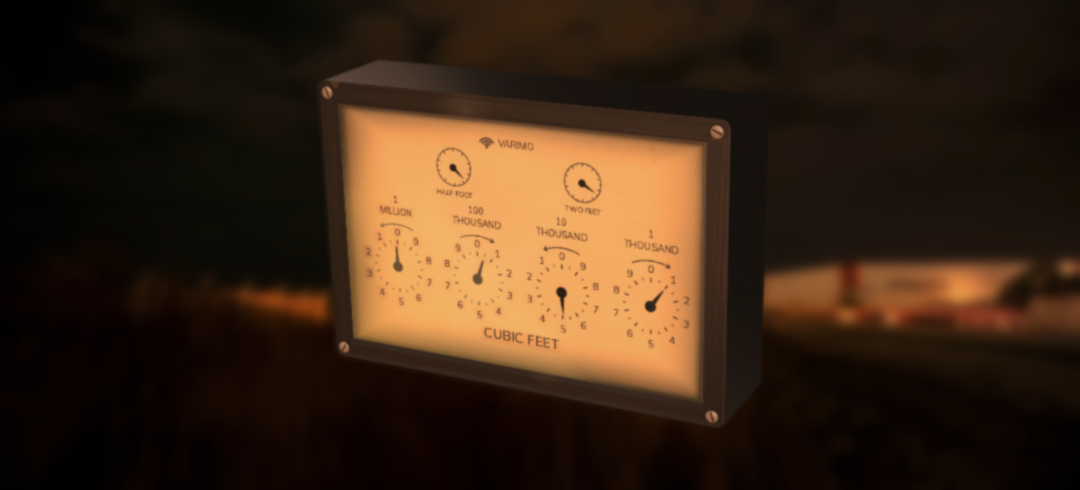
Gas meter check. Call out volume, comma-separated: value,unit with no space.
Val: 5100,ft³
